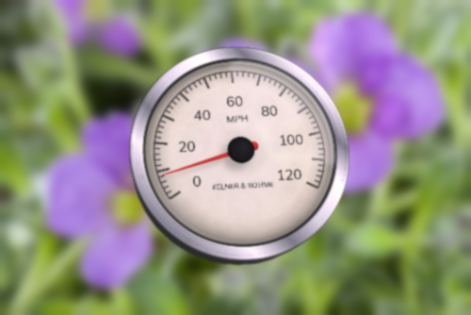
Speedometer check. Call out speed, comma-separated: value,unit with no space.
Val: 8,mph
